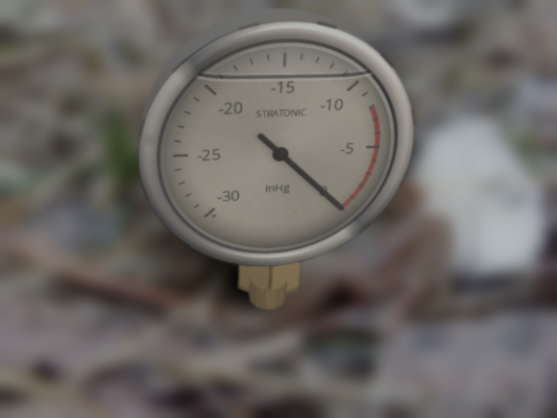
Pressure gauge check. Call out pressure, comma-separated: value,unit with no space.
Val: 0,inHg
